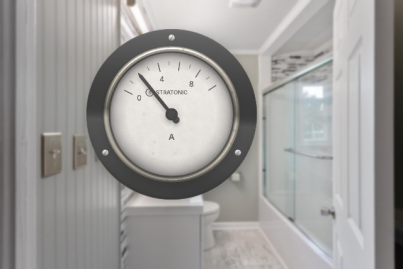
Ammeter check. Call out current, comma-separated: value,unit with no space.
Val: 2,A
